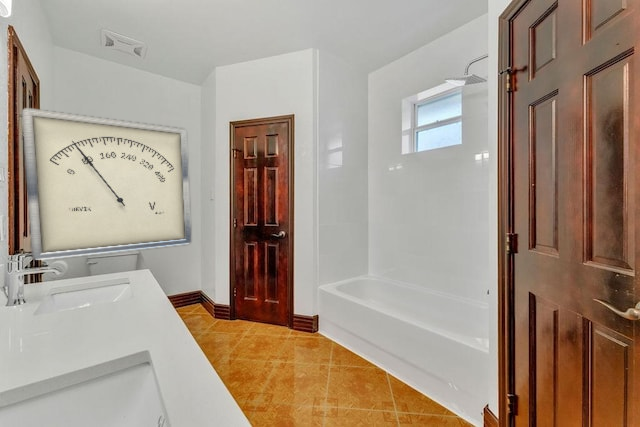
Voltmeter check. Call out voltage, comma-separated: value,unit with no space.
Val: 80,V
